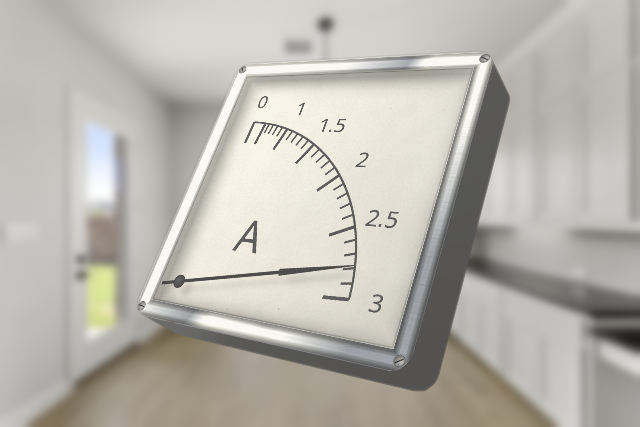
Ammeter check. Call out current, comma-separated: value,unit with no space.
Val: 2.8,A
